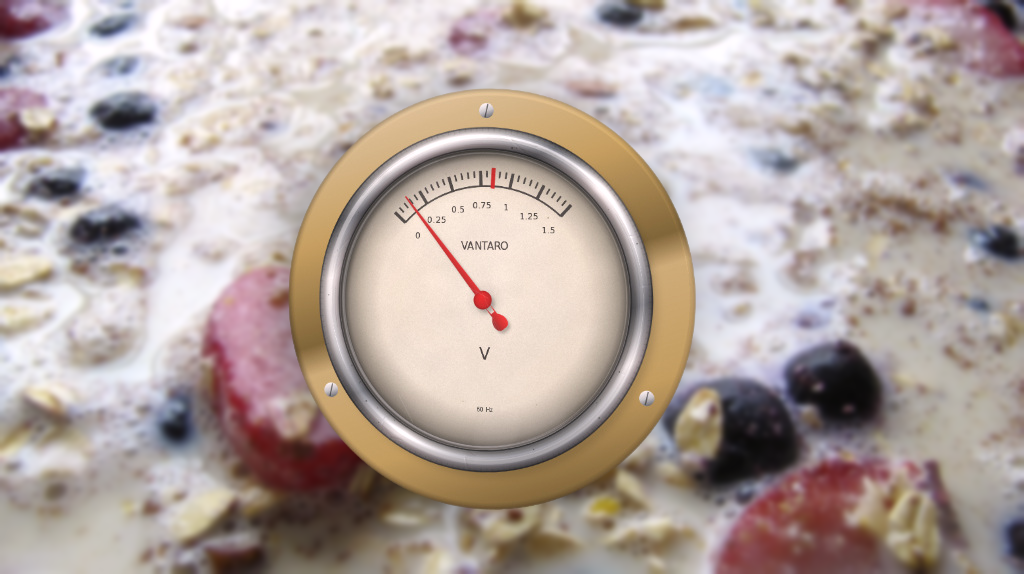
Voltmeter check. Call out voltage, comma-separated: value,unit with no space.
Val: 0.15,V
